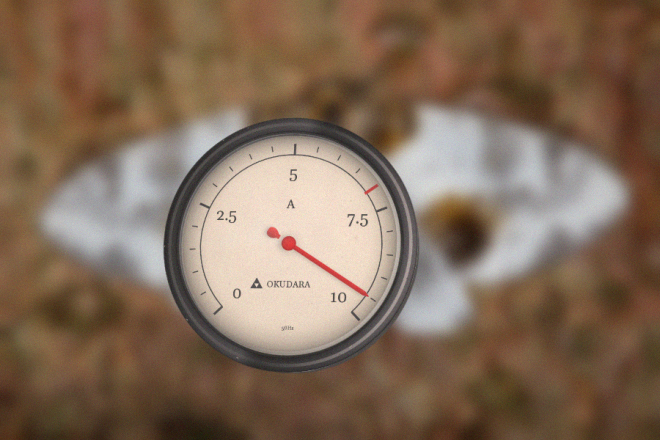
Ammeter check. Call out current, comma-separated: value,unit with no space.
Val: 9.5,A
